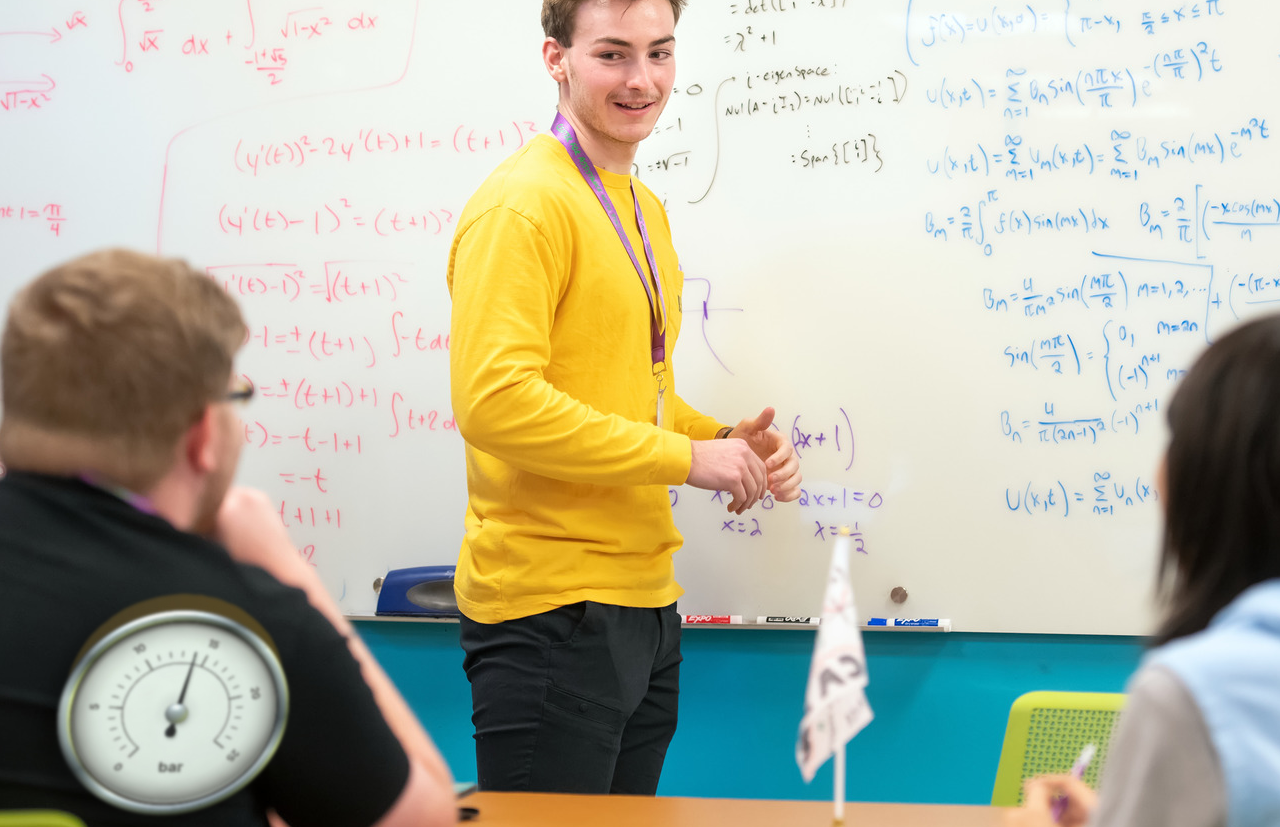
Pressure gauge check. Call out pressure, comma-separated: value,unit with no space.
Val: 14,bar
